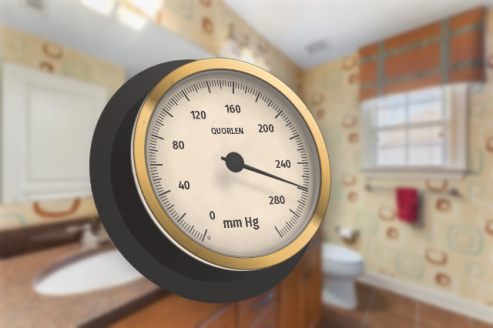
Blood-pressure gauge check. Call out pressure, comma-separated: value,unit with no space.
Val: 260,mmHg
